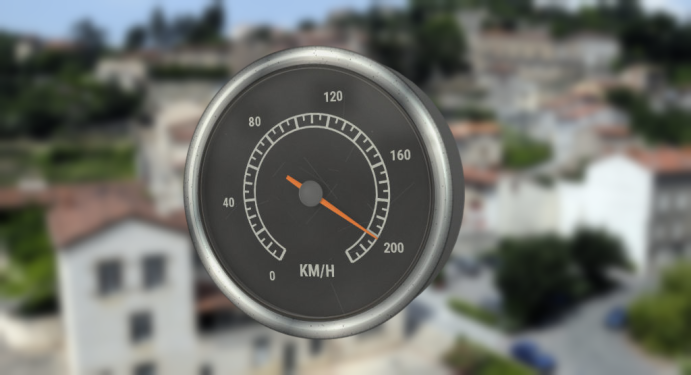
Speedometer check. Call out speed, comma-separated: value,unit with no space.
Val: 200,km/h
